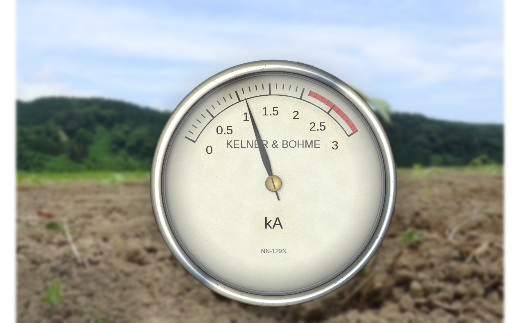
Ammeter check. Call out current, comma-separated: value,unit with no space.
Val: 1.1,kA
